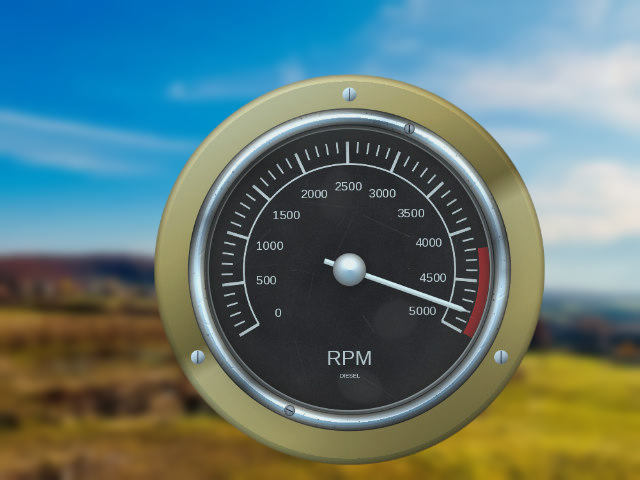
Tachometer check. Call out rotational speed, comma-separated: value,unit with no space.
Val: 4800,rpm
